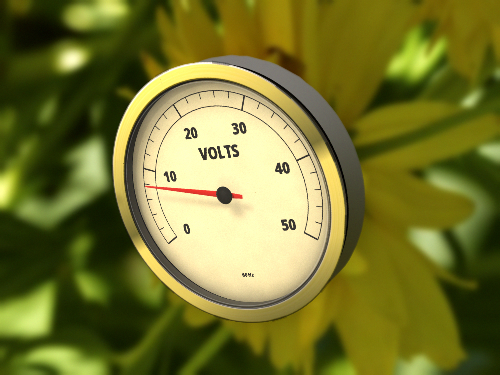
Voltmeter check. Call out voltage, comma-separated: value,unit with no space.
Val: 8,V
